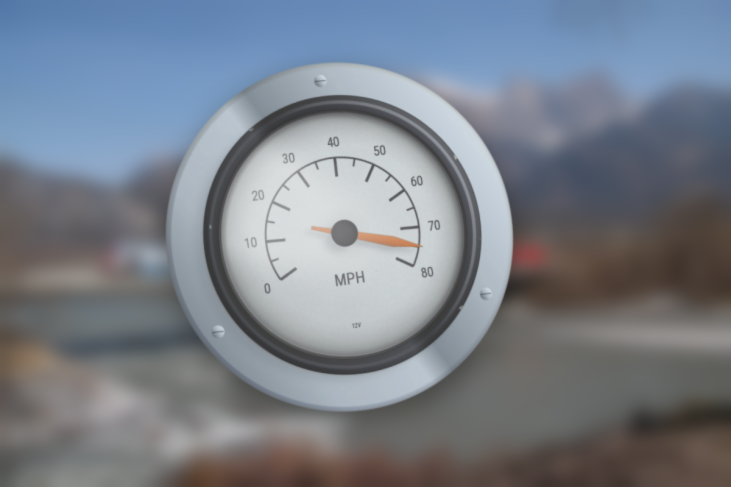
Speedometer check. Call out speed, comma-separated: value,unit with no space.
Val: 75,mph
